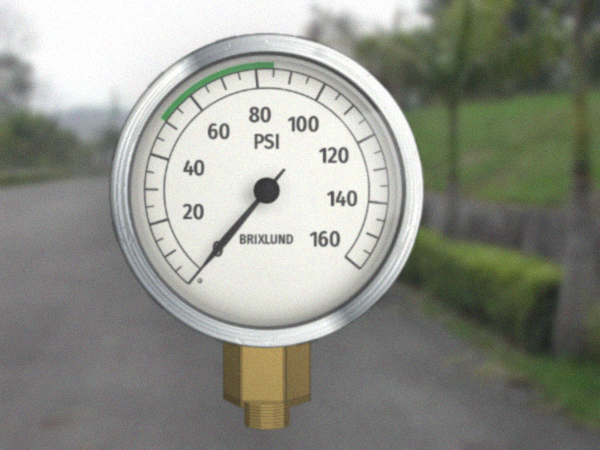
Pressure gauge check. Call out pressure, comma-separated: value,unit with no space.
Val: 0,psi
